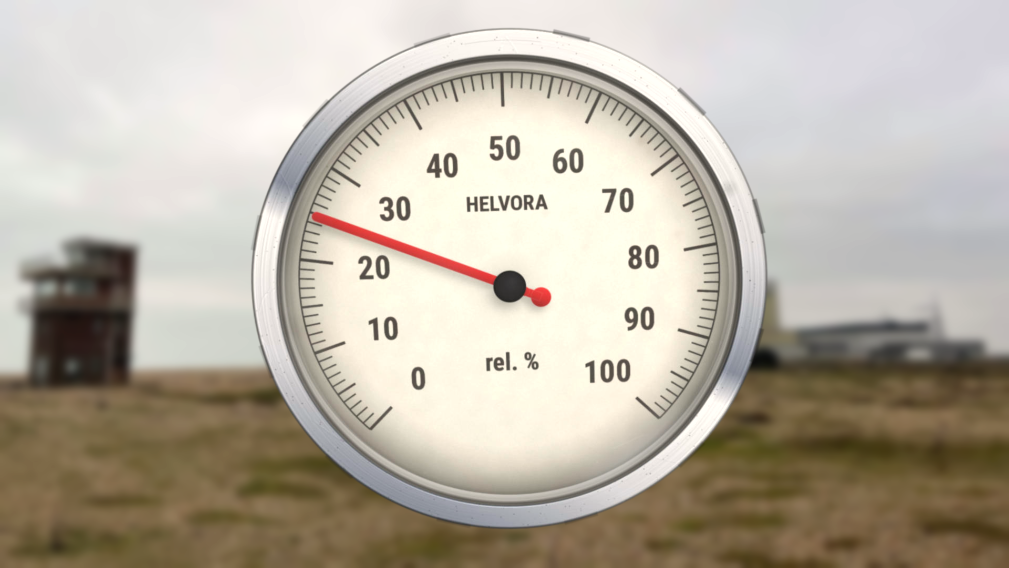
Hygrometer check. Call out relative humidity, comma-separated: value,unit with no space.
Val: 25,%
